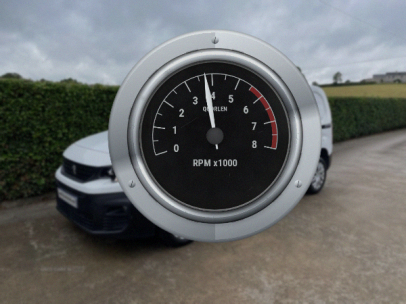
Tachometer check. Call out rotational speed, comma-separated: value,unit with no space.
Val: 3750,rpm
